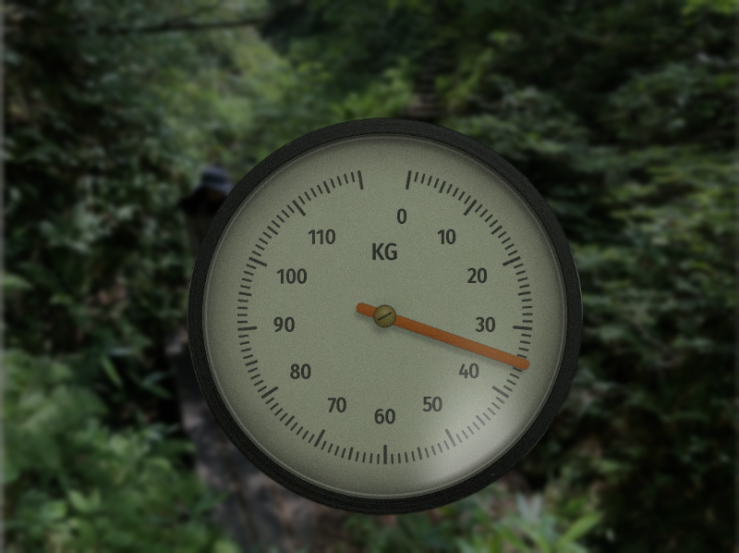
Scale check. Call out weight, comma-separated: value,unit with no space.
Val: 35,kg
